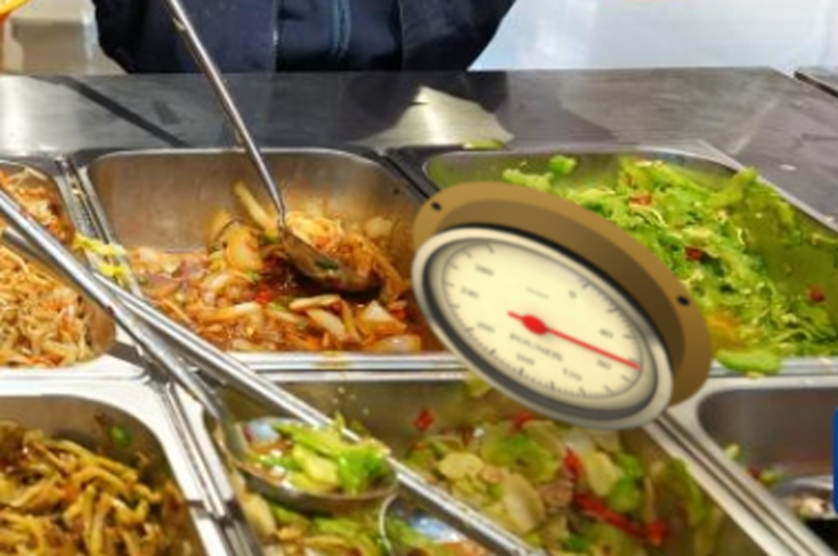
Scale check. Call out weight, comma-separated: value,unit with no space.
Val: 60,lb
